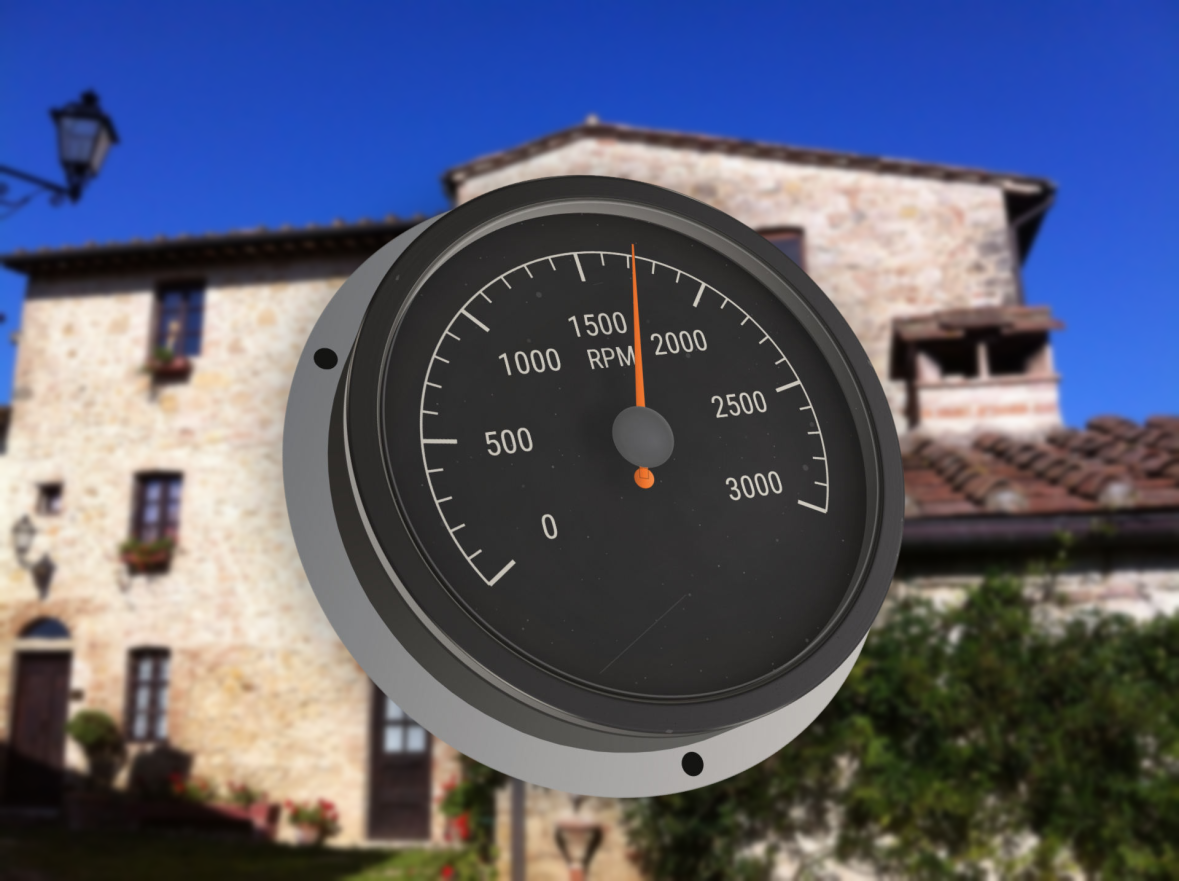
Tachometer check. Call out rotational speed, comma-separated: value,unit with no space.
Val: 1700,rpm
